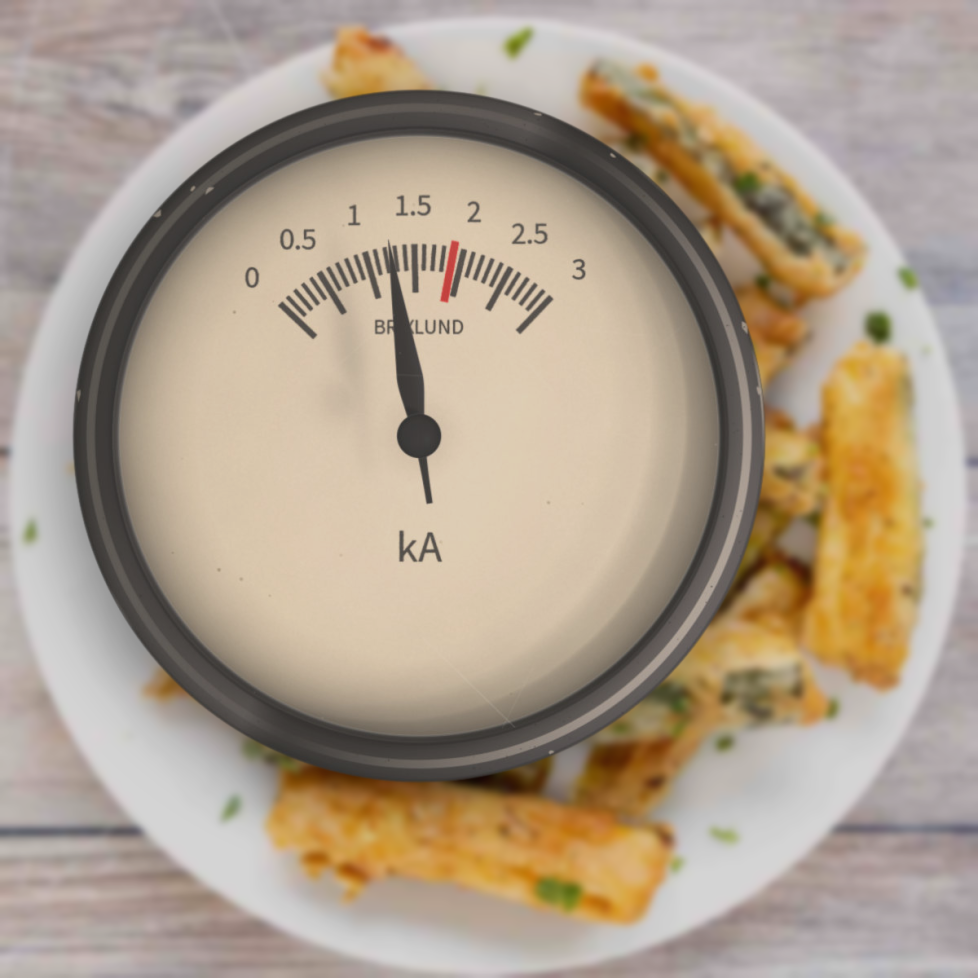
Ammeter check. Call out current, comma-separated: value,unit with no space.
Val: 1.25,kA
